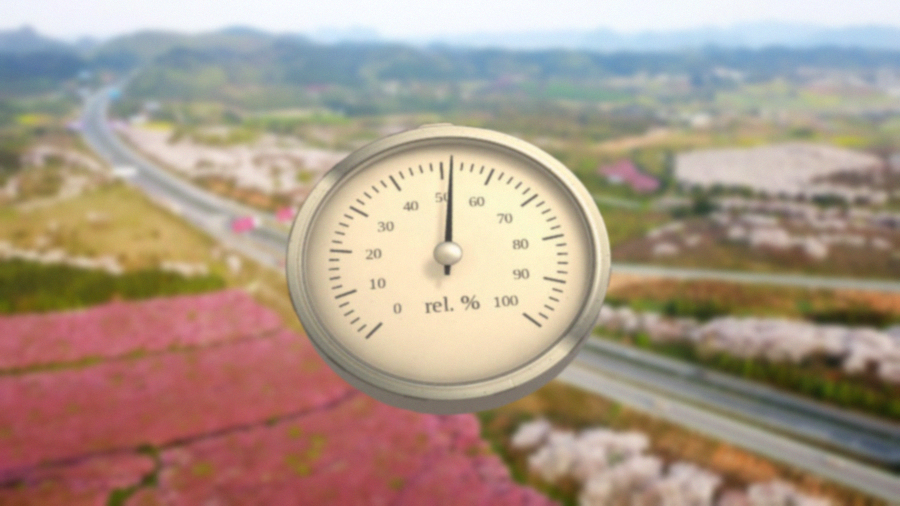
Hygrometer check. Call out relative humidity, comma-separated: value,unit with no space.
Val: 52,%
